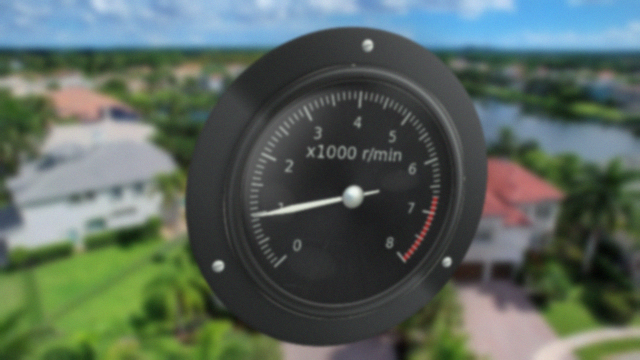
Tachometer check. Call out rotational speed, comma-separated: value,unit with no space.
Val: 1000,rpm
